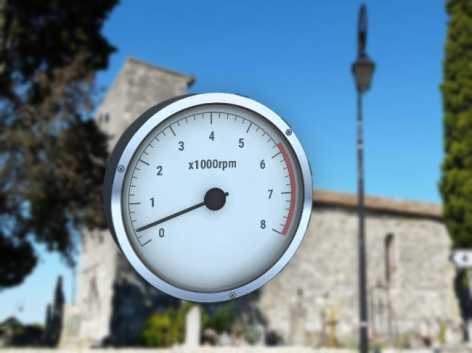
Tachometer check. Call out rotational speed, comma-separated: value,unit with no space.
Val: 400,rpm
